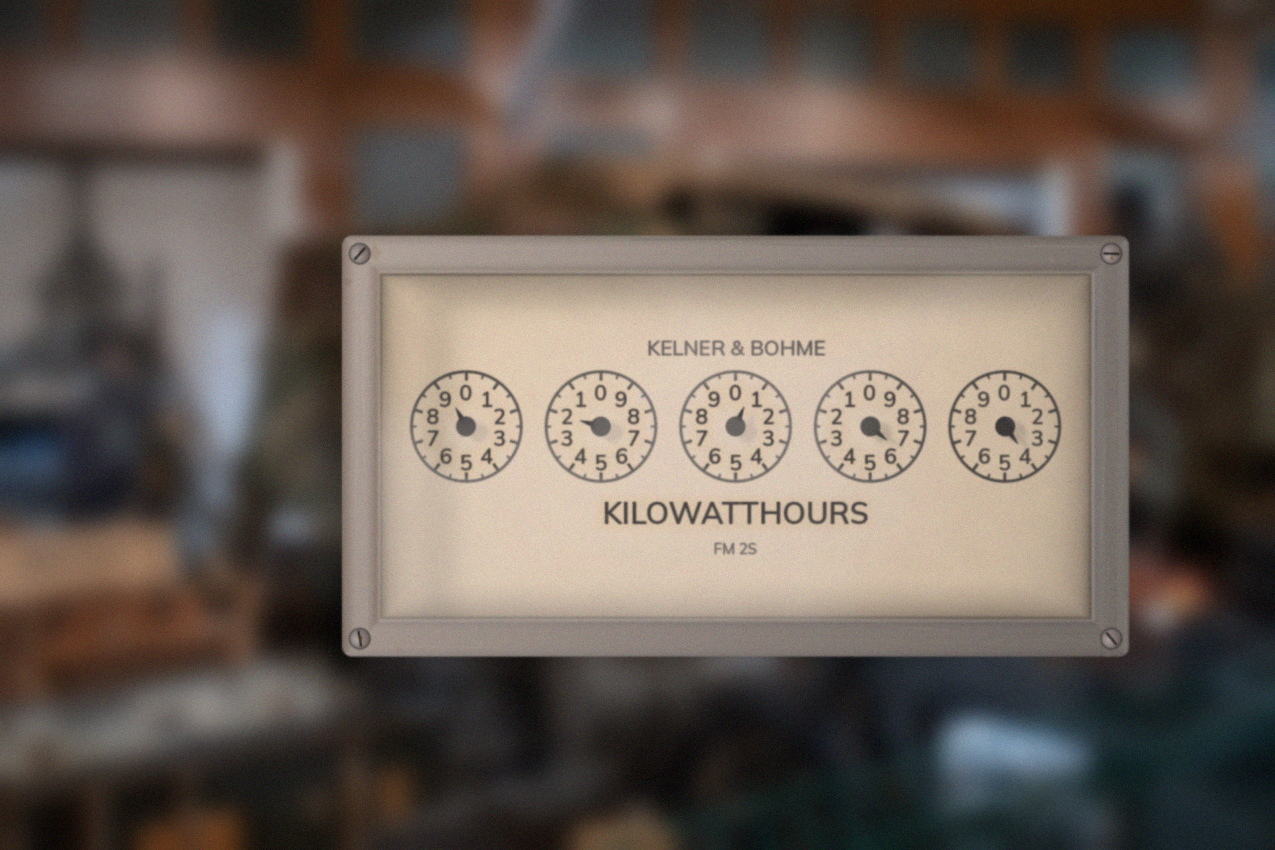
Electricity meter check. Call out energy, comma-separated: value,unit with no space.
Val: 92064,kWh
